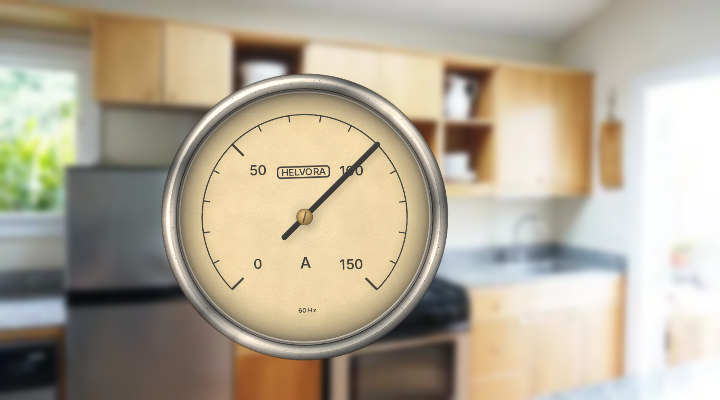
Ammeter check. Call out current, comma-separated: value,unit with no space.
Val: 100,A
